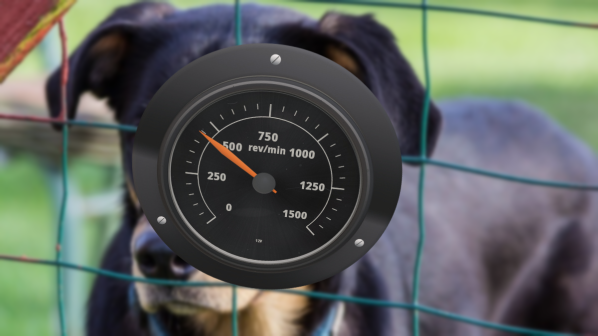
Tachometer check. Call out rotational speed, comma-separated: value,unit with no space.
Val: 450,rpm
